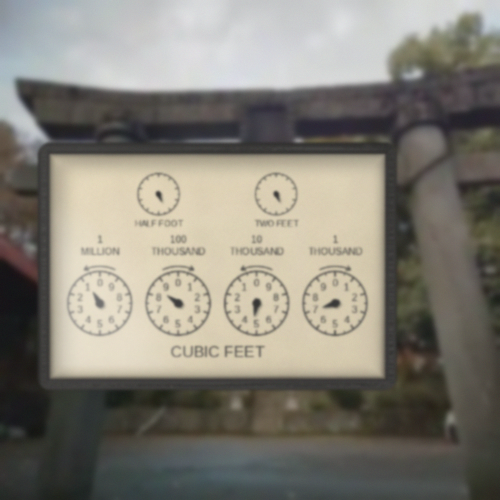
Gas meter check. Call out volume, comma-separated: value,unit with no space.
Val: 84700,ft³
